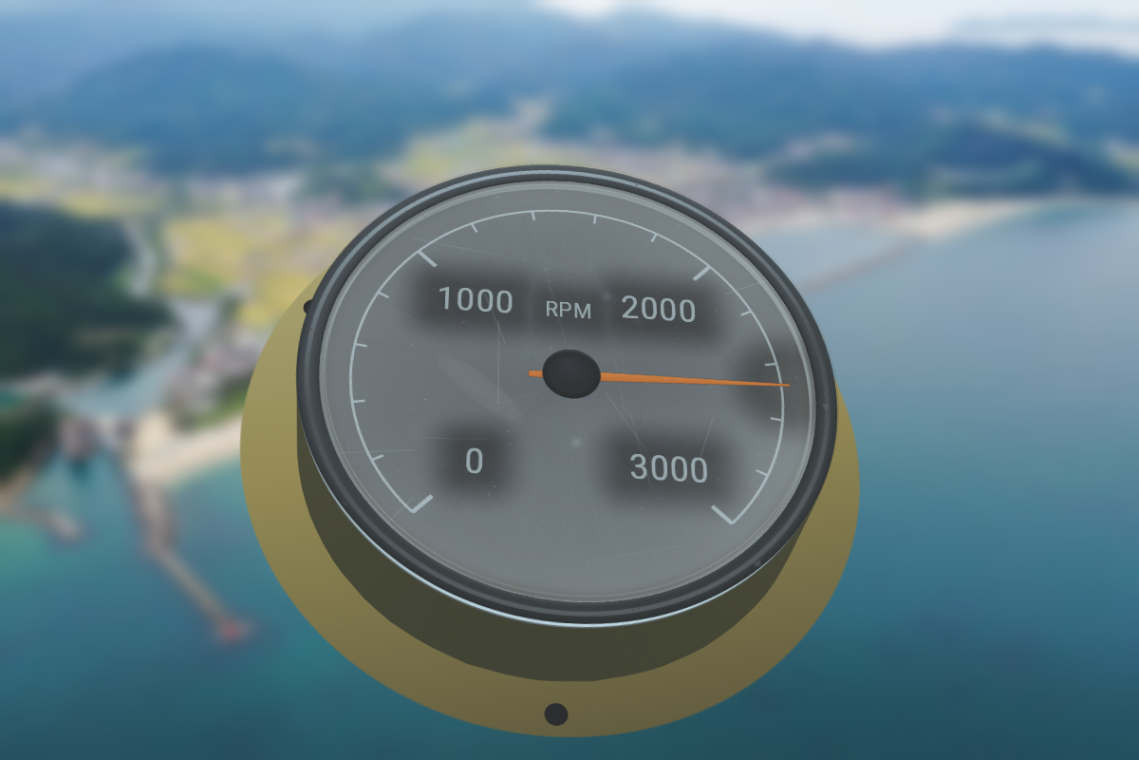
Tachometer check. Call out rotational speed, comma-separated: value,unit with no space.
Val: 2500,rpm
